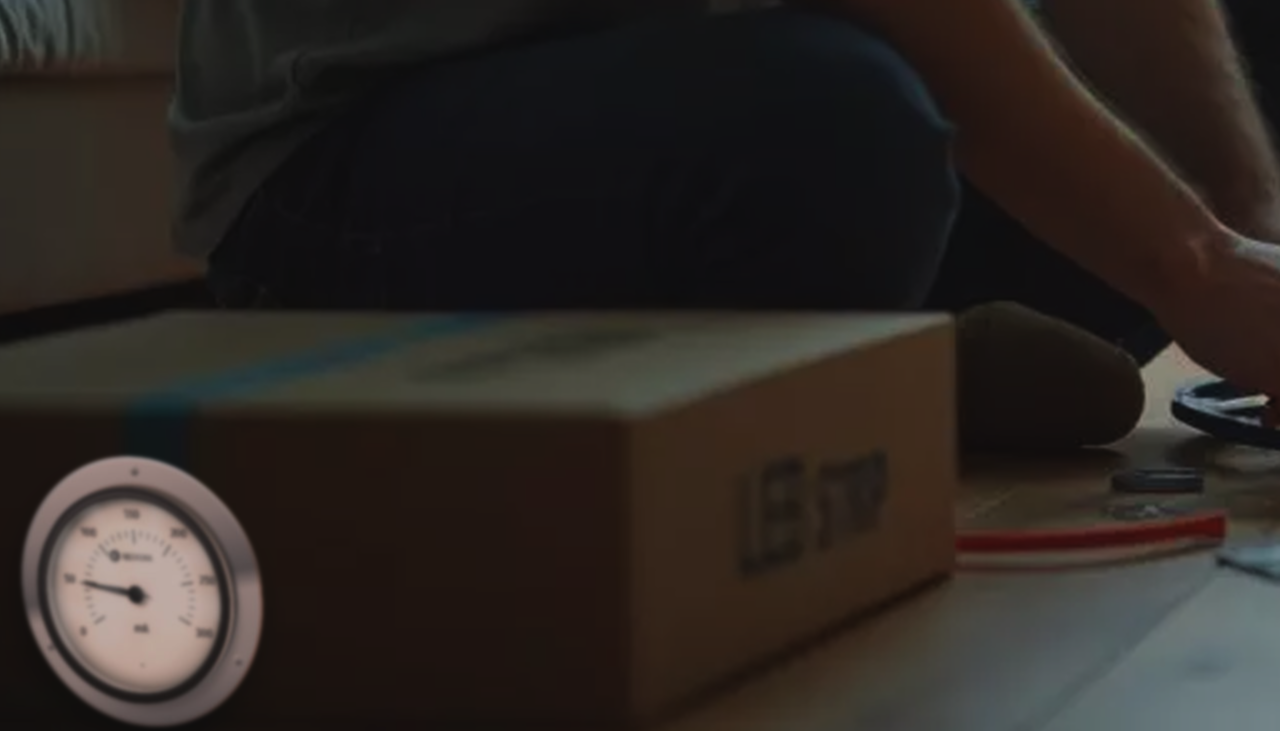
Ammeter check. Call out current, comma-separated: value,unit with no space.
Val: 50,mA
